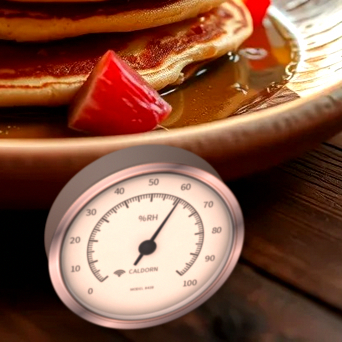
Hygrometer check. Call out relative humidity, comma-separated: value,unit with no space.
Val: 60,%
